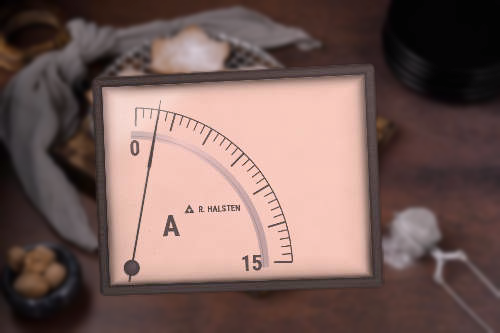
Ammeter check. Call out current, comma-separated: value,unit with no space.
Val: 1.5,A
